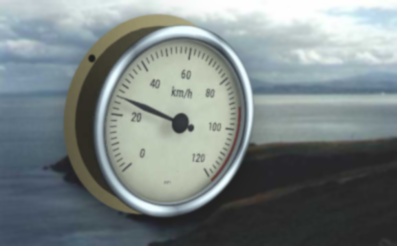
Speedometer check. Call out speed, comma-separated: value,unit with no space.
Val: 26,km/h
